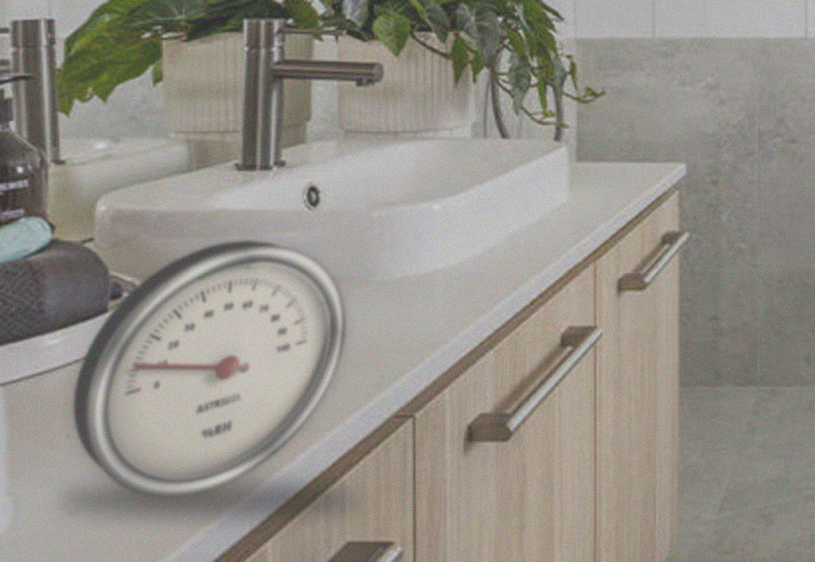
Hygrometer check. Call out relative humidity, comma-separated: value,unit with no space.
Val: 10,%
